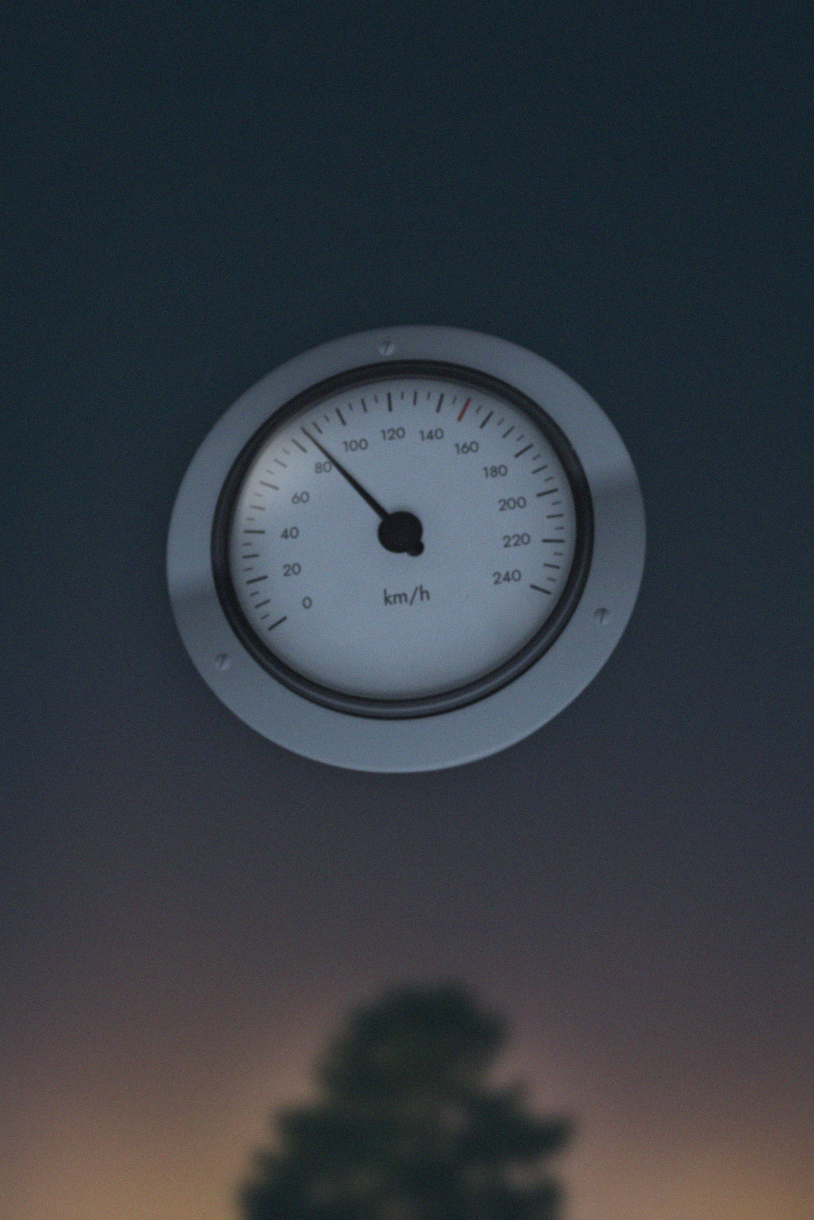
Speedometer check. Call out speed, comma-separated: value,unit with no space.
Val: 85,km/h
